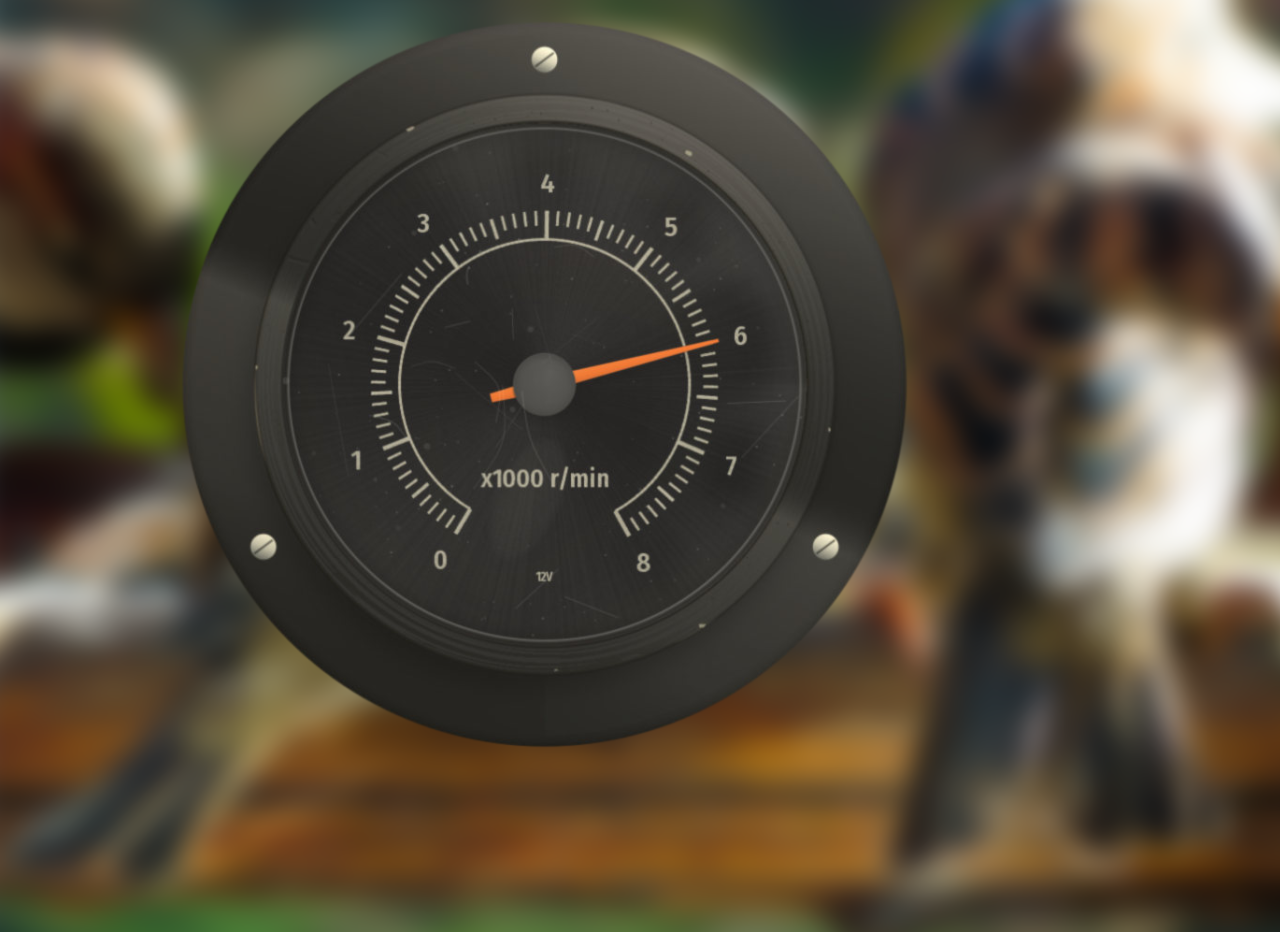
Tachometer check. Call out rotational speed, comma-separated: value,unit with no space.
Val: 6000,rpm
